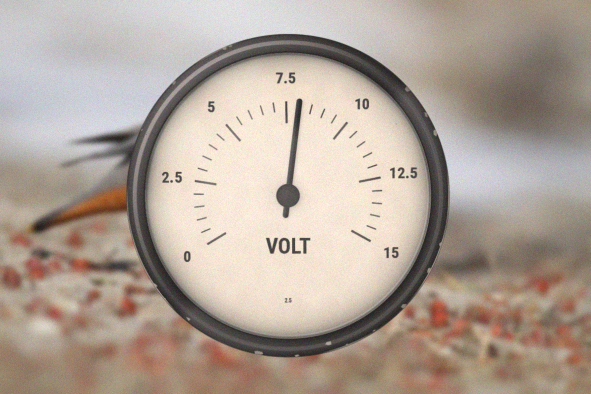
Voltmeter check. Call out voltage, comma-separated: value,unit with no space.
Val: 8,V
